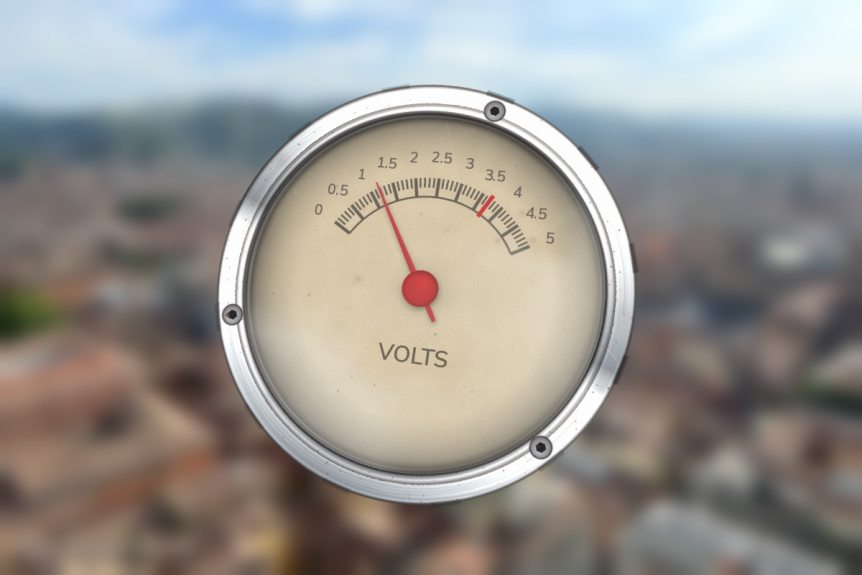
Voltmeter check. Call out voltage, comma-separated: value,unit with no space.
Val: 1.2,V
